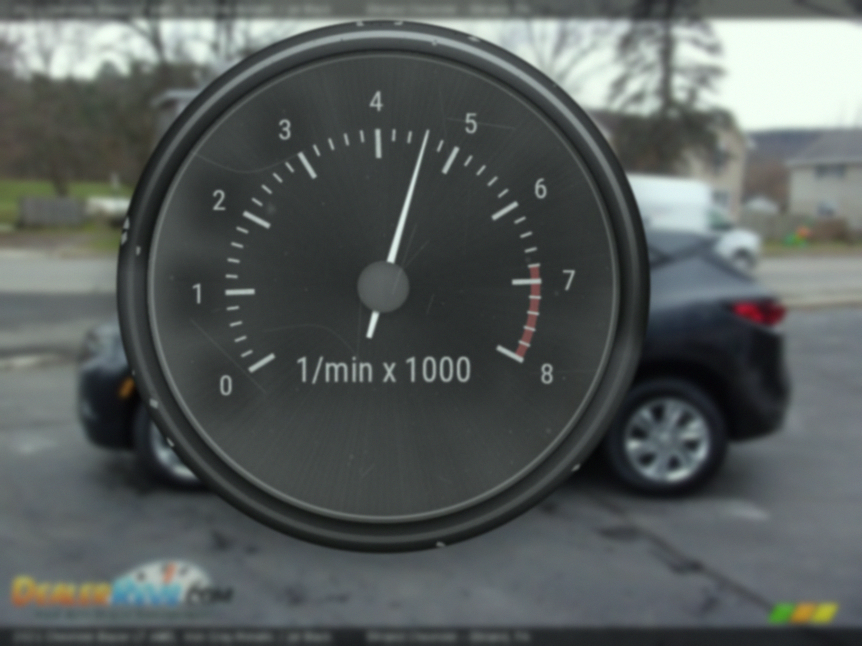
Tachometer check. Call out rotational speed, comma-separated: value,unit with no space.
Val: 4600,rpm
